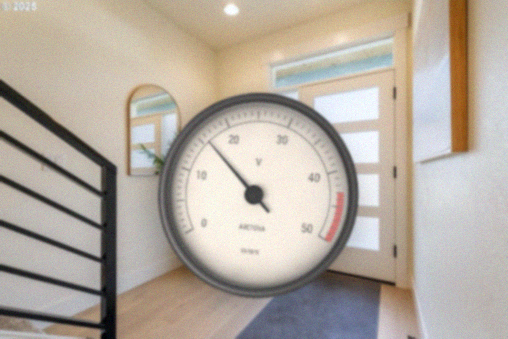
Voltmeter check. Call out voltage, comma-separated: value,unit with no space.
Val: 16,V
